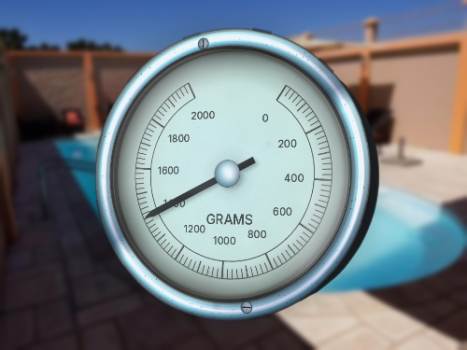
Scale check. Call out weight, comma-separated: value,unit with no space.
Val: 1400,g
